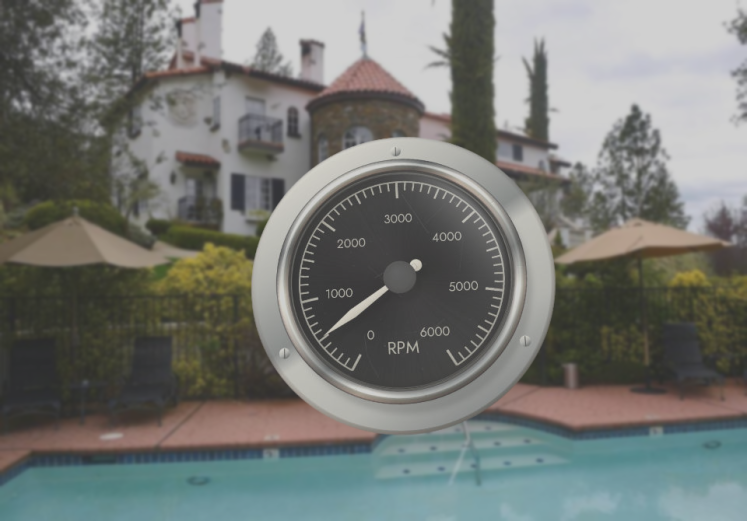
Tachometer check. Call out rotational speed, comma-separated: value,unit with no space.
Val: 500,rpm
